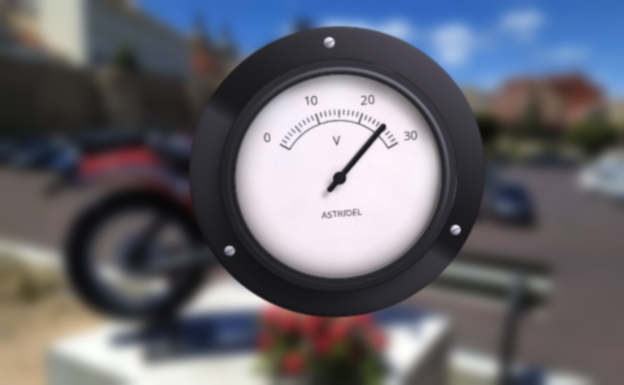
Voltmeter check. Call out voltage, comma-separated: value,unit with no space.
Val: 25,V
